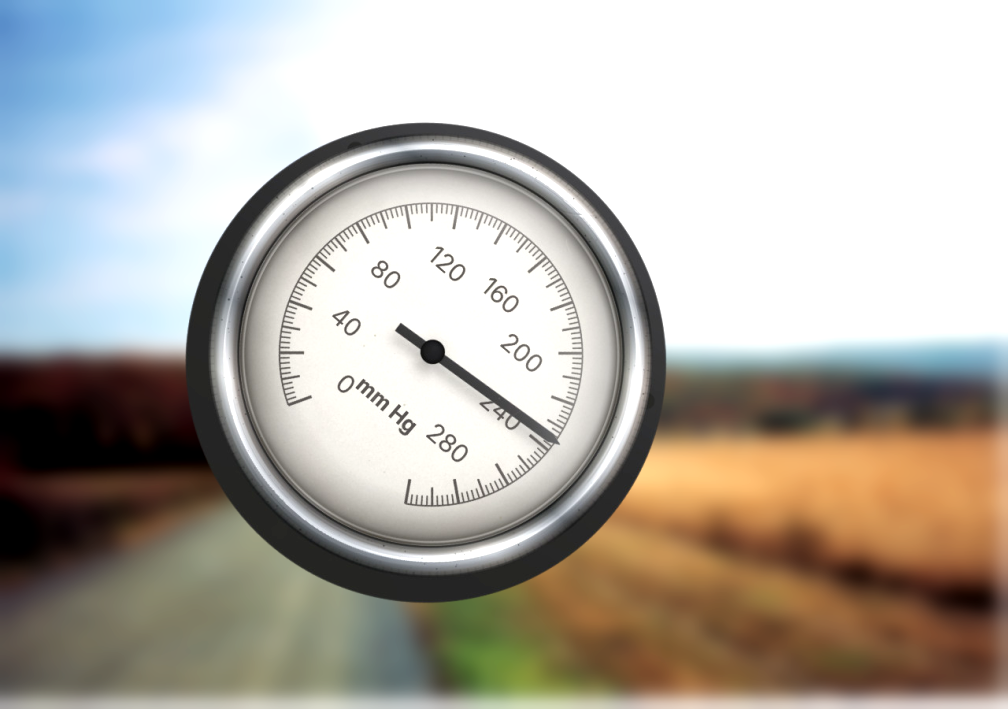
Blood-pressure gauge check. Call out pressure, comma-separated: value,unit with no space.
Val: 236,mmHg
